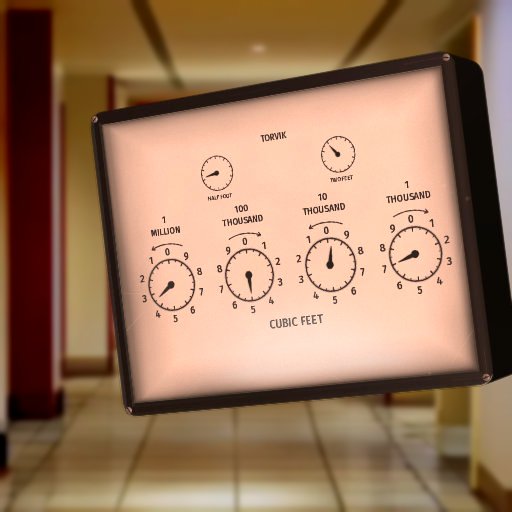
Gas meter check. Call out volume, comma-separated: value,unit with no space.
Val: 349700,ft³
